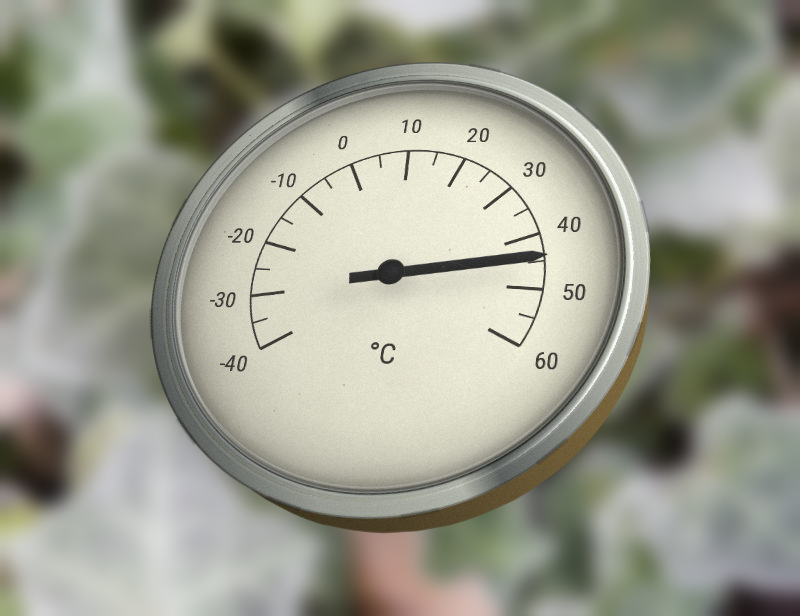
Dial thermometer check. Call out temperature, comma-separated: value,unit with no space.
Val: 45,°C
